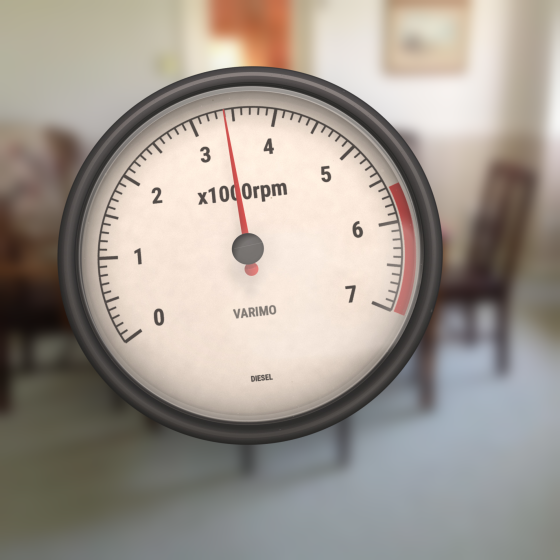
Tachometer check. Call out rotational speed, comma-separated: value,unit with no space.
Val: 3400,rpm
